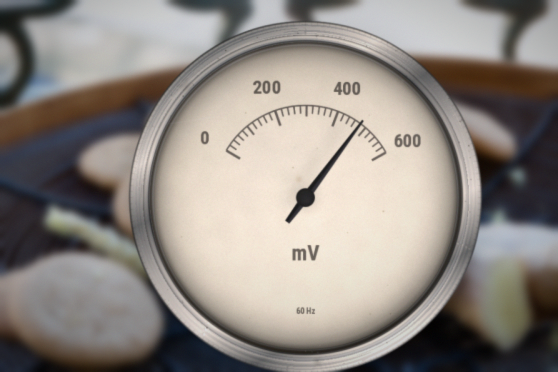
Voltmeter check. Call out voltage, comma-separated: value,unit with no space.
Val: 480,mV
